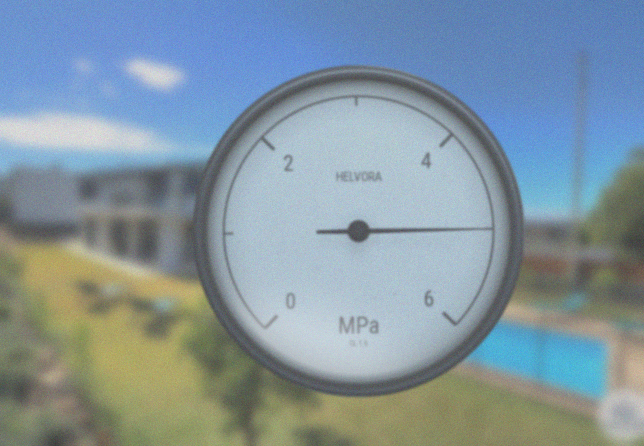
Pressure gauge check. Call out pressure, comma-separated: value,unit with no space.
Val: 5,MPa
